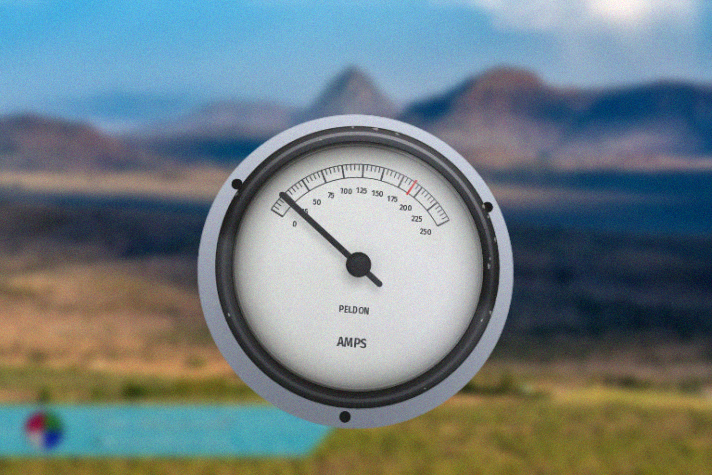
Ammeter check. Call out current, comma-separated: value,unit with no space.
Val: 20,A
